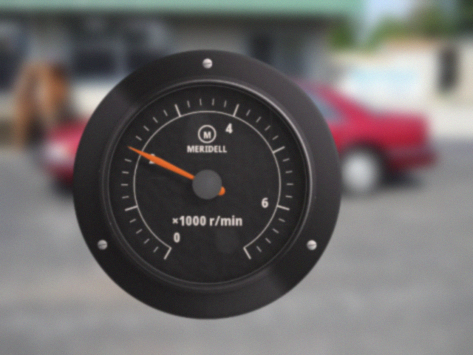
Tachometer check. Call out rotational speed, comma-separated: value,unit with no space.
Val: 2000,rpm
